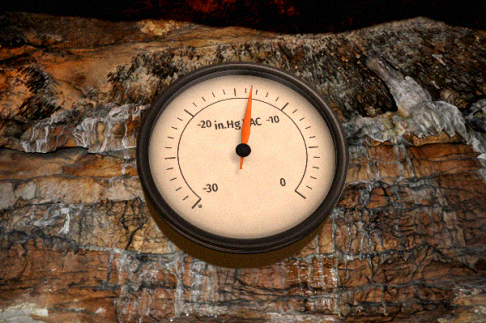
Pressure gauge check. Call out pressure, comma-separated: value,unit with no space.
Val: -13.5,inHg
